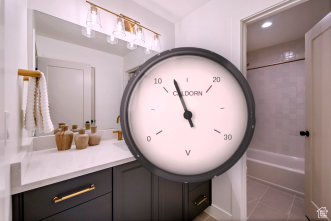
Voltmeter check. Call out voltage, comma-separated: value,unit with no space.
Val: 12.5,V
